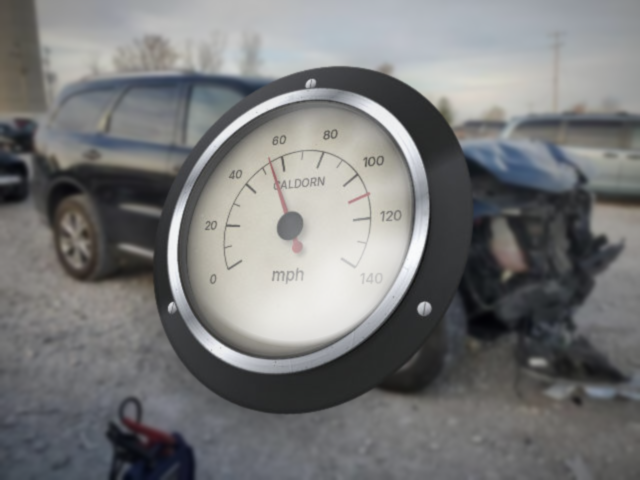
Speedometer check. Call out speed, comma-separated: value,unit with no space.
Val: 55,mph
